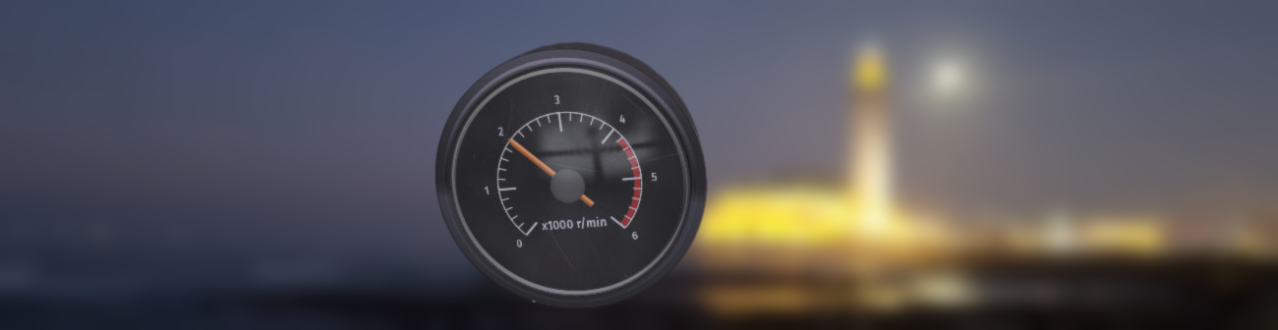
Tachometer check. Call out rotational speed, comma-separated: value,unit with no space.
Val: 2000,rpm
